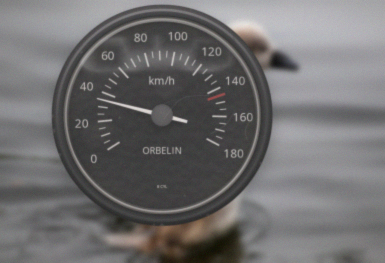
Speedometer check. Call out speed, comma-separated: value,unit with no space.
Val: 35,km/h
